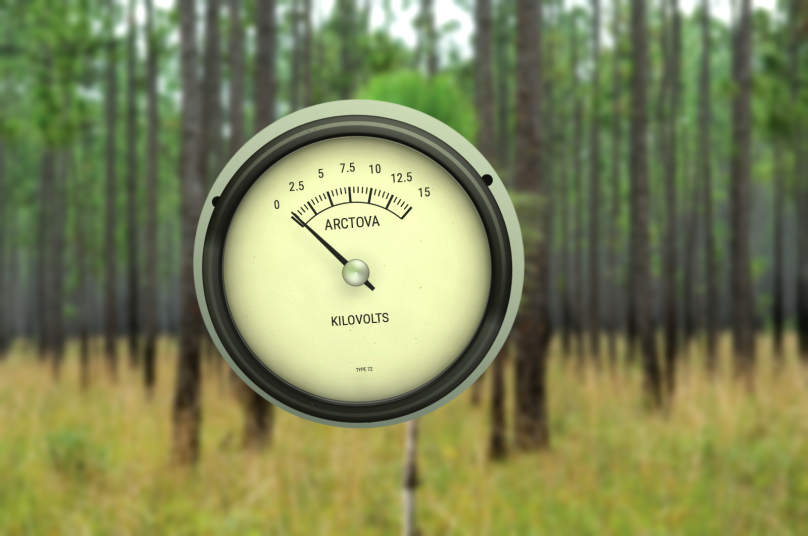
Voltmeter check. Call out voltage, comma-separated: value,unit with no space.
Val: 0.5,kV
